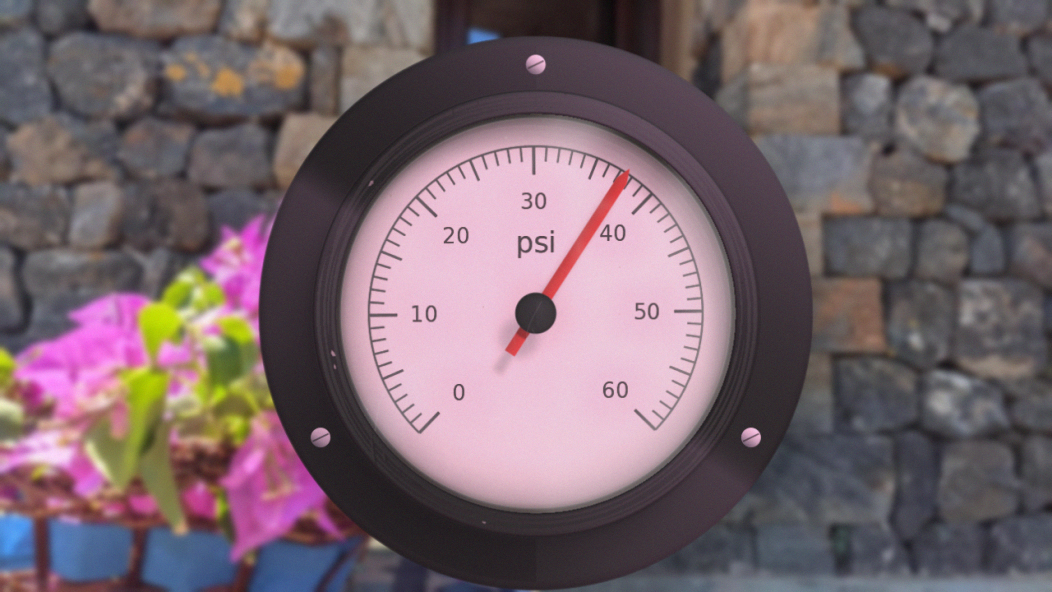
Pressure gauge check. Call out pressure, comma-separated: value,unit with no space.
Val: 37.5,psi
